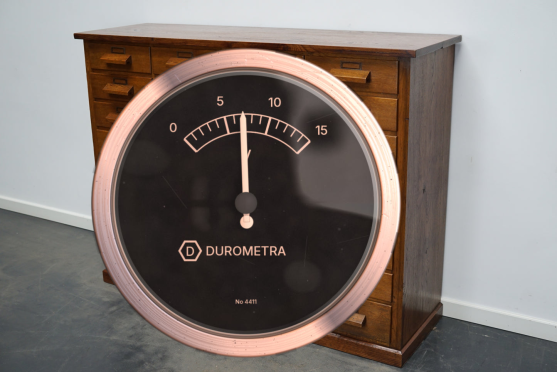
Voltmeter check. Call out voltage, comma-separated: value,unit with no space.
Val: 7,V
